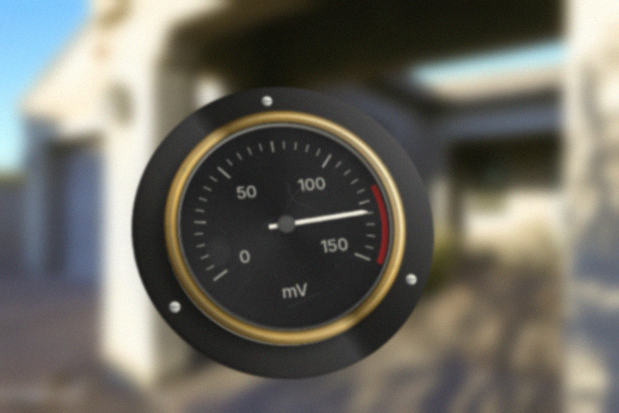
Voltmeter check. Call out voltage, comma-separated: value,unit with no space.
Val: 130,mV
